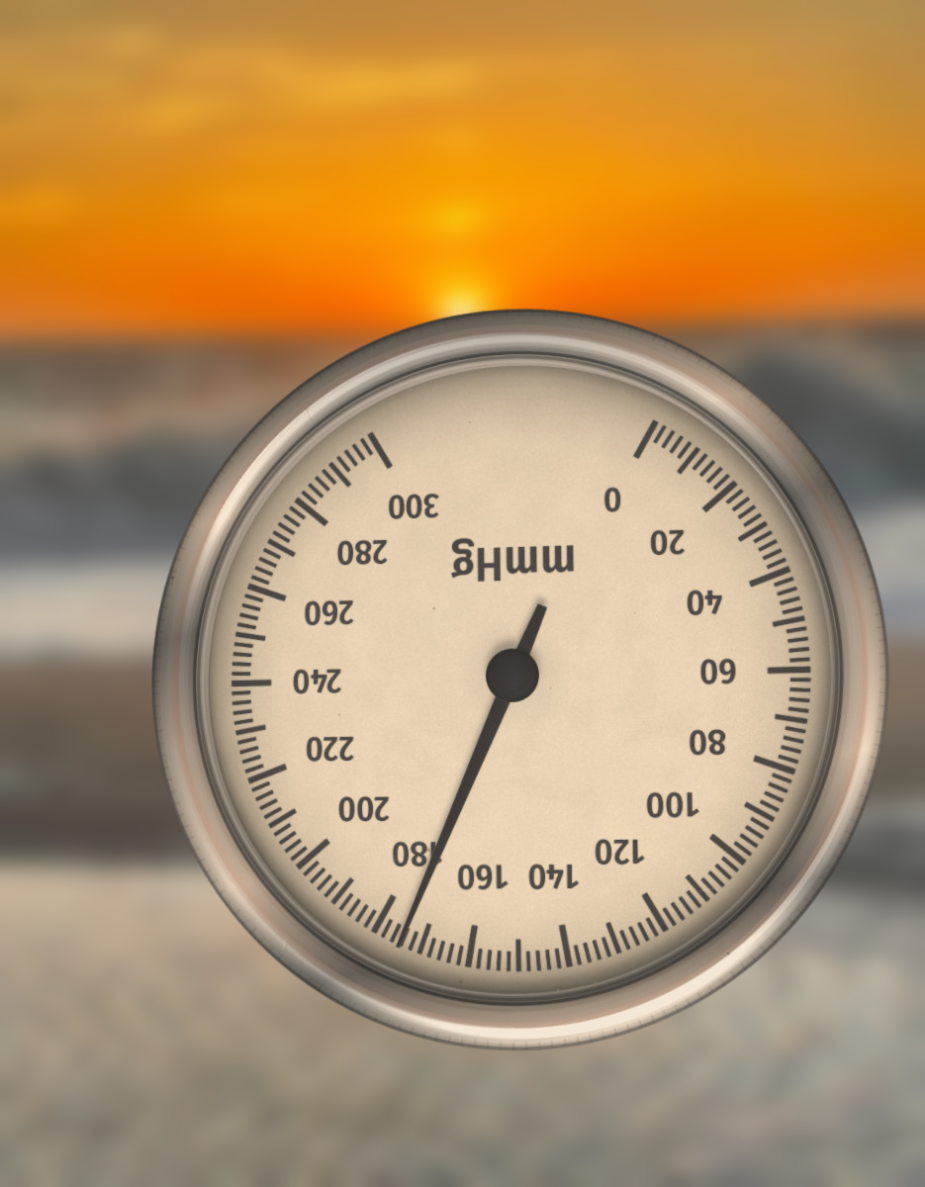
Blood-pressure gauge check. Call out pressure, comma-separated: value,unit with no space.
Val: 174,mmHg
